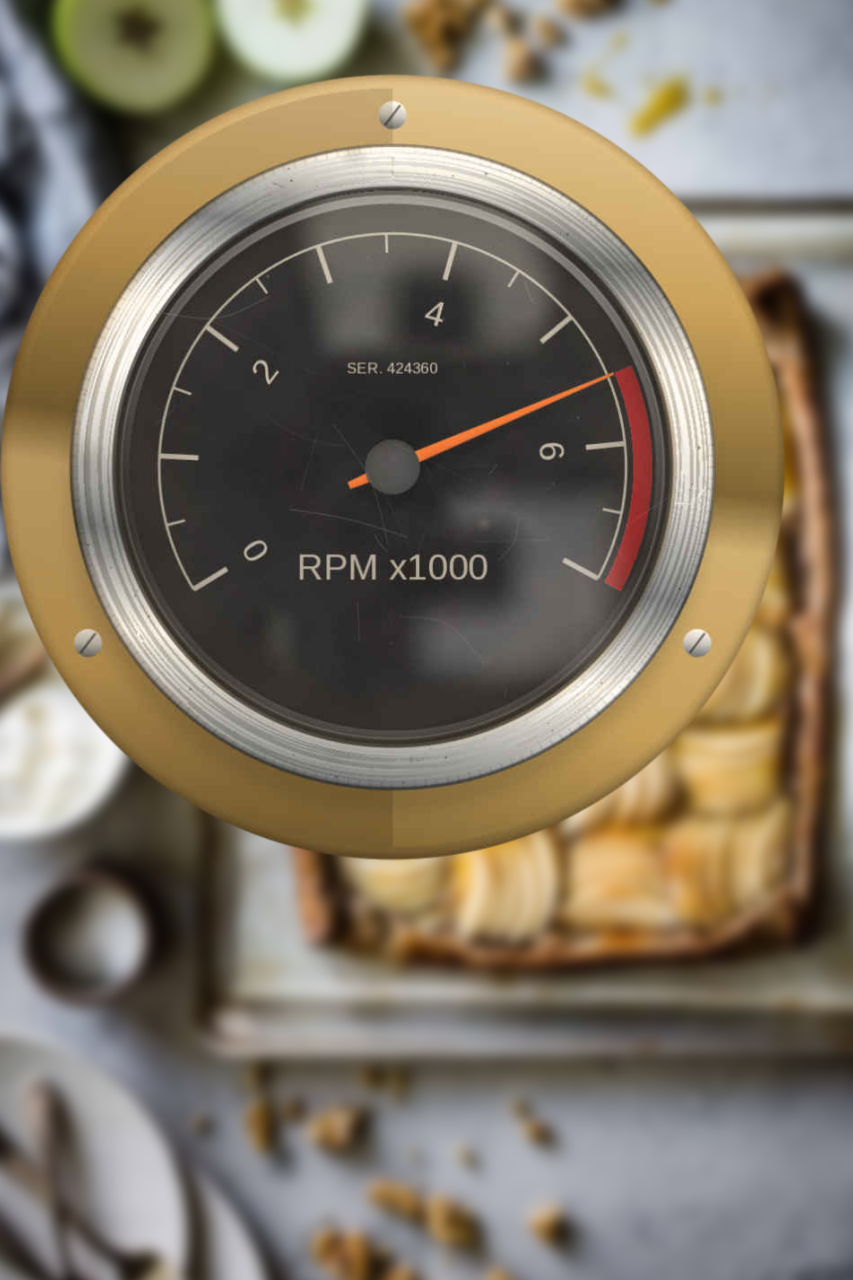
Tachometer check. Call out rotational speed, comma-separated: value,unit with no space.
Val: 5500,rpm
